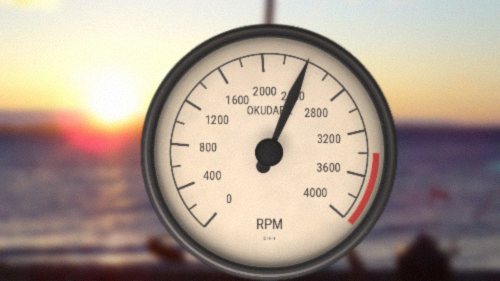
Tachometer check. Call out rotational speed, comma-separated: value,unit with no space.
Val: 2400,rpm
